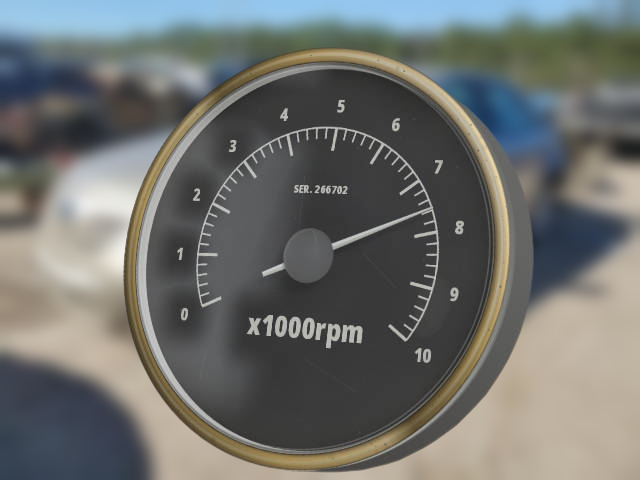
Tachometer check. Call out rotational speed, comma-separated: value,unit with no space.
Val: 7600,rpm
